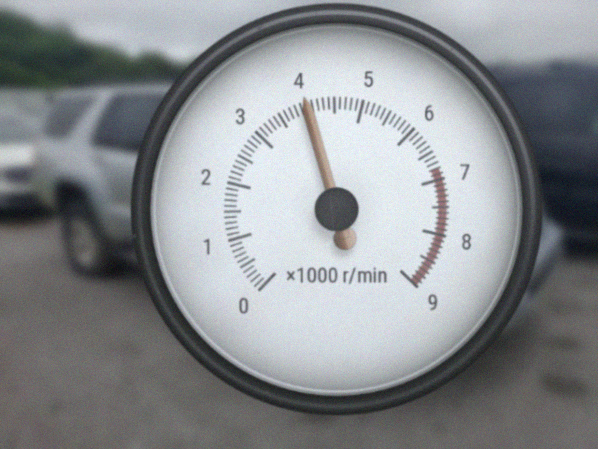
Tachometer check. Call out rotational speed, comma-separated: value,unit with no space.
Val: 4000,rpm
